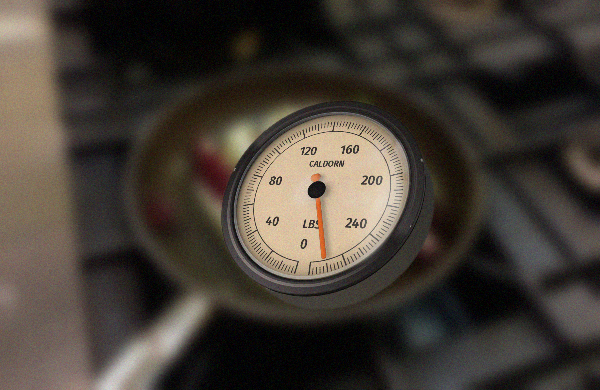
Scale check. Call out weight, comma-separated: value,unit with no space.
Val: 270,lb
